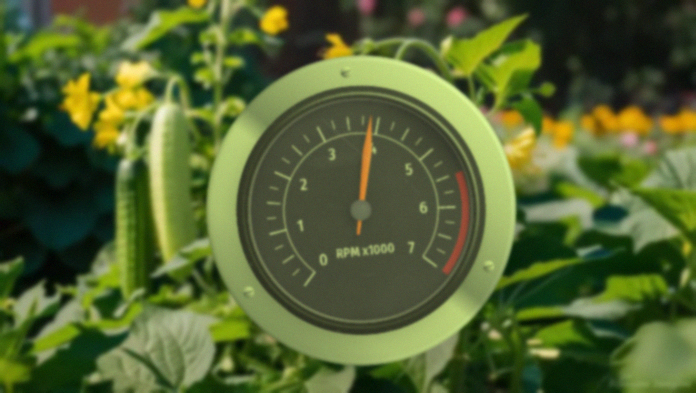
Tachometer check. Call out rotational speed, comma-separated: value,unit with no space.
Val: 3875,rpm
